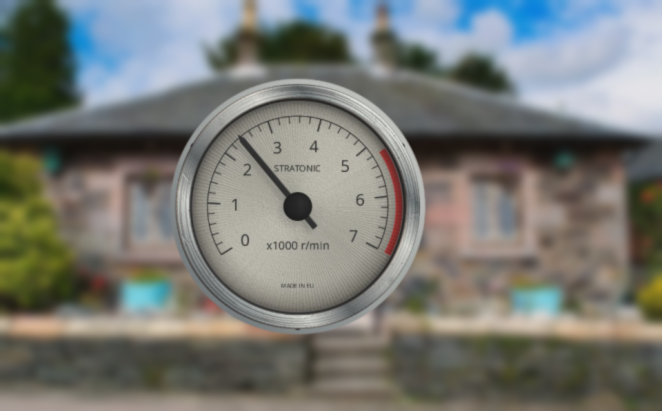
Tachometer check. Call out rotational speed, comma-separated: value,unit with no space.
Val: 2400,rpm
